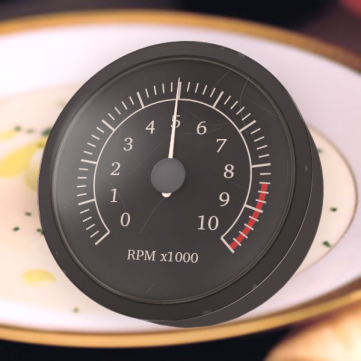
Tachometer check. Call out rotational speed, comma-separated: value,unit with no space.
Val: 5000,rpm
